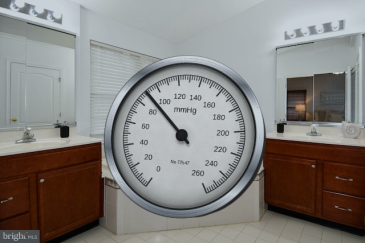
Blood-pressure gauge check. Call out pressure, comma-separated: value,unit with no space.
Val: 90,mmHg
